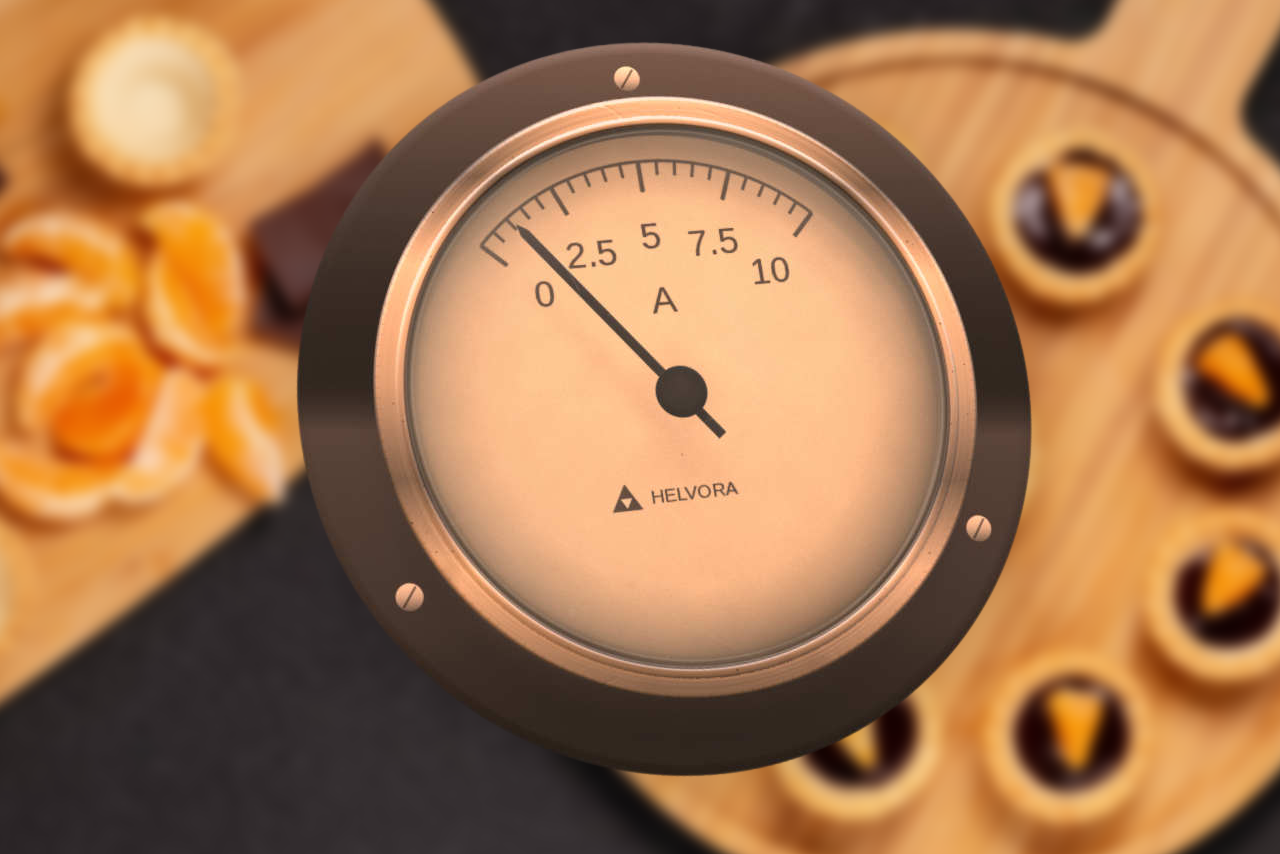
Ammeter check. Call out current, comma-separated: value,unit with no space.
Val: 1,A
